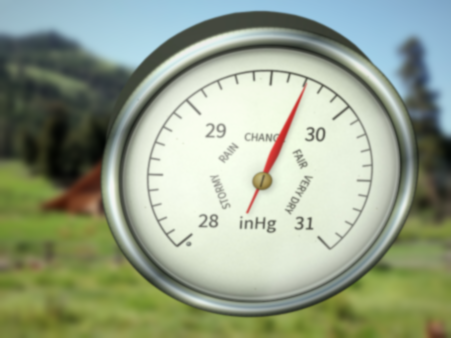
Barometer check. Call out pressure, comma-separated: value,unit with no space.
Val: 29.7,inHg
